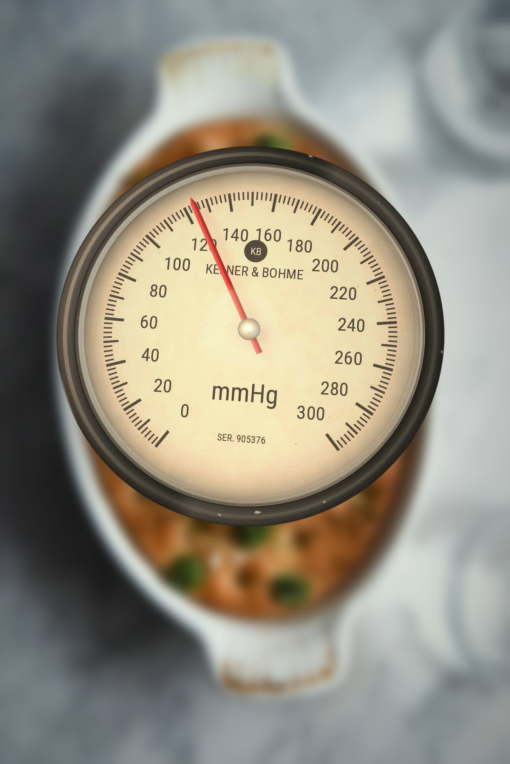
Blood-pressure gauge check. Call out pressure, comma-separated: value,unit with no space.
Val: 124,mmHg
